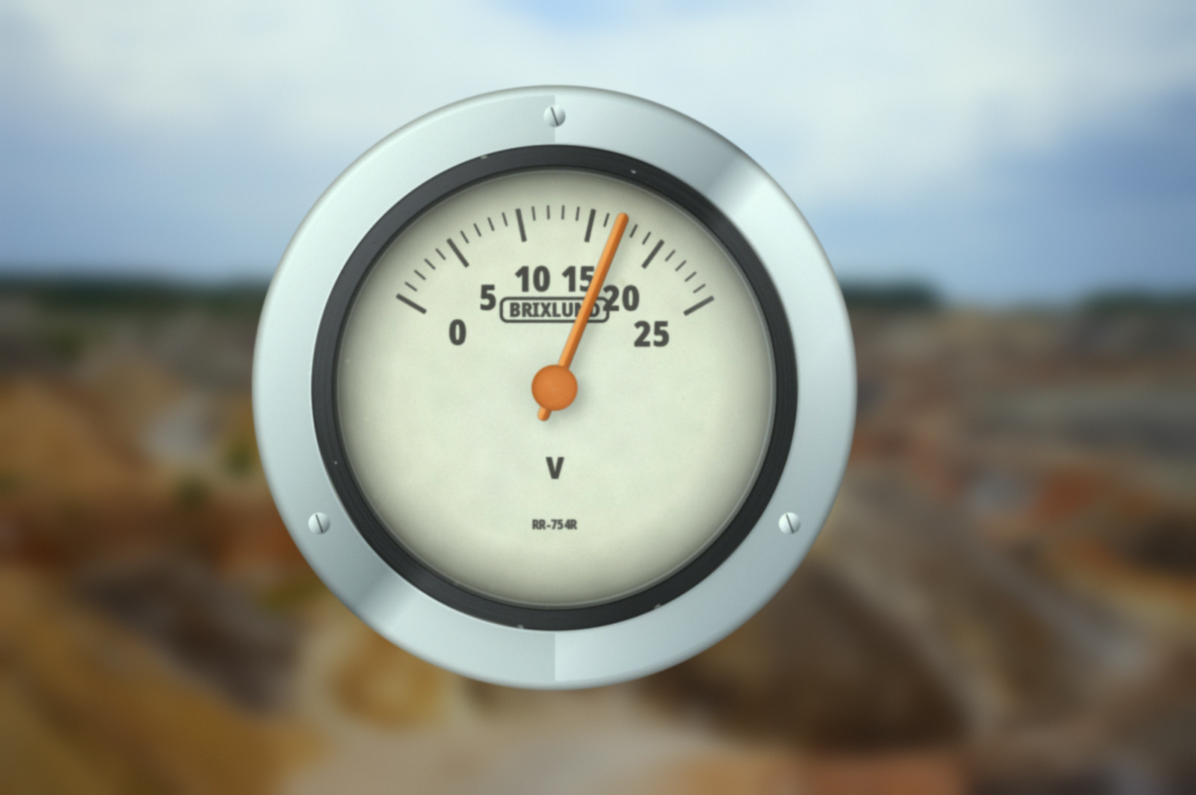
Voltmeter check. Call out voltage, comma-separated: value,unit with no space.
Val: 17,V
